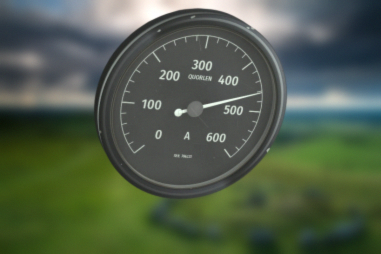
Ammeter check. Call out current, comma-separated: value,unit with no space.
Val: 460,A
